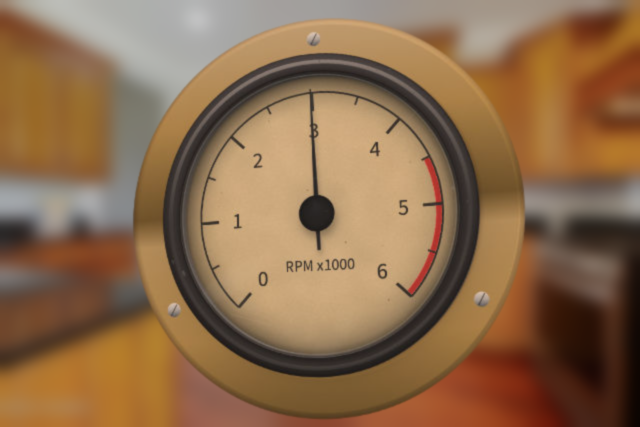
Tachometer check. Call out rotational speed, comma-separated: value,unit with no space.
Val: 3000,rpm
